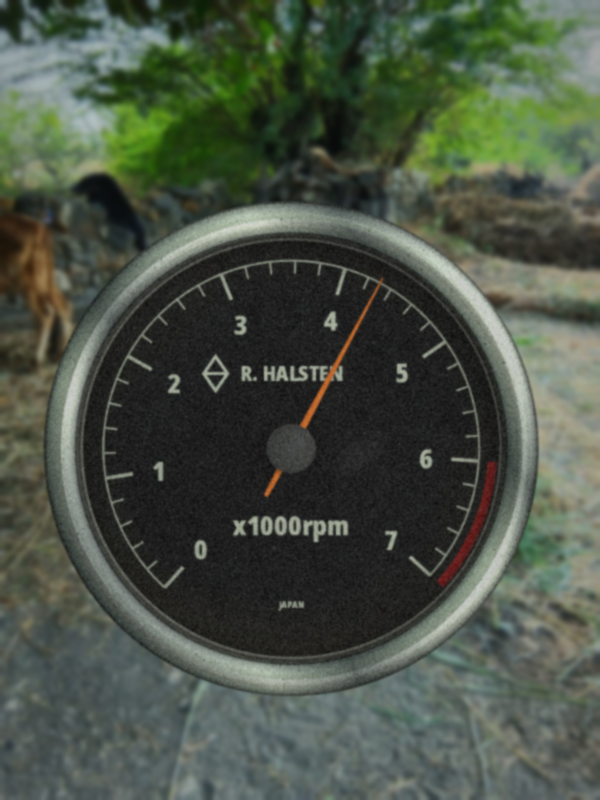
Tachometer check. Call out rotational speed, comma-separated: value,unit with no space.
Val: 4300,rpm
